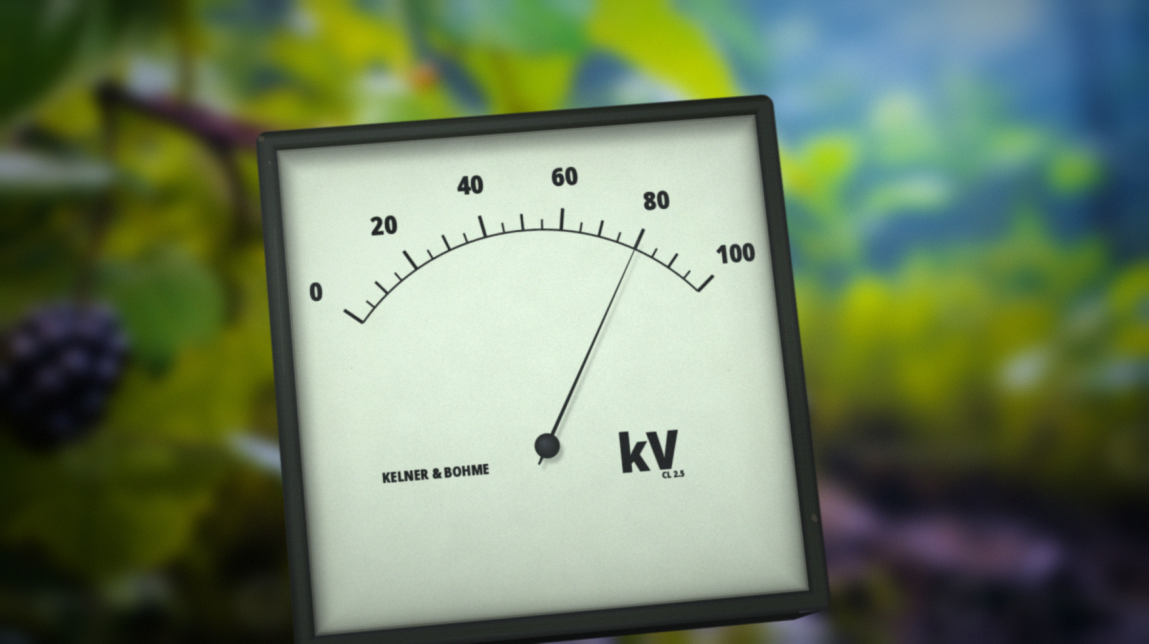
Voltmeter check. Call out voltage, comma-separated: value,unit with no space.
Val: 80,kV
